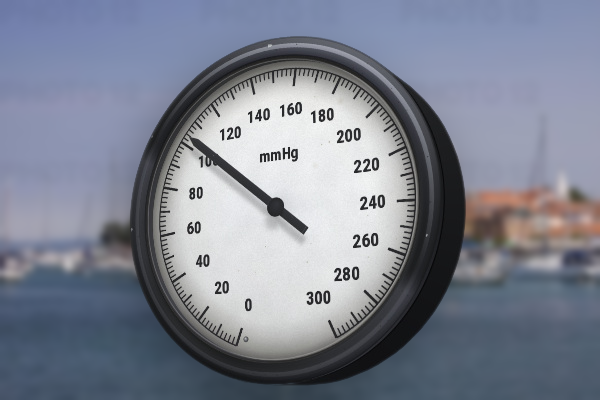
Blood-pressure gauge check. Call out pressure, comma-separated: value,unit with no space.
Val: 104,mmHg
